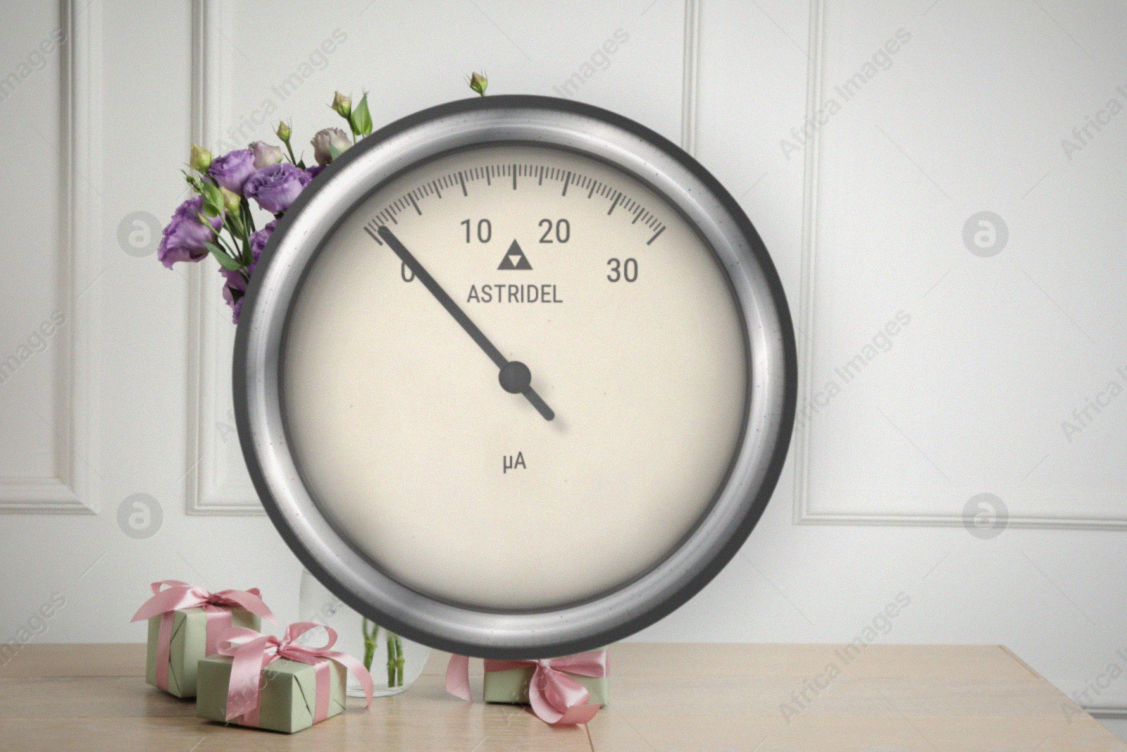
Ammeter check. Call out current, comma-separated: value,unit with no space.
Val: 1,µA
